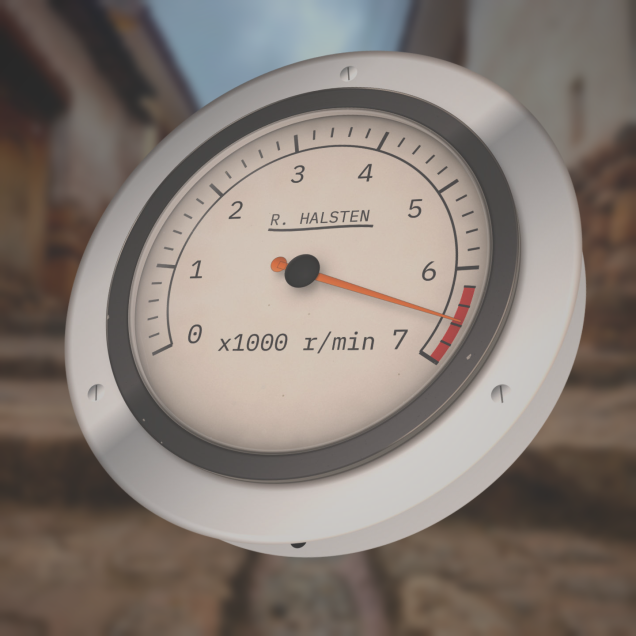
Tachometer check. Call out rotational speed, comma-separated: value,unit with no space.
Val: 6600,rpm
